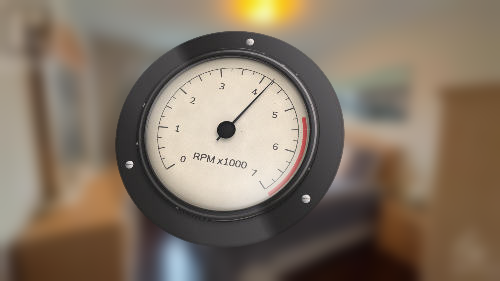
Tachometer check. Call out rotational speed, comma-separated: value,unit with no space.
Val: 4250,rpm
